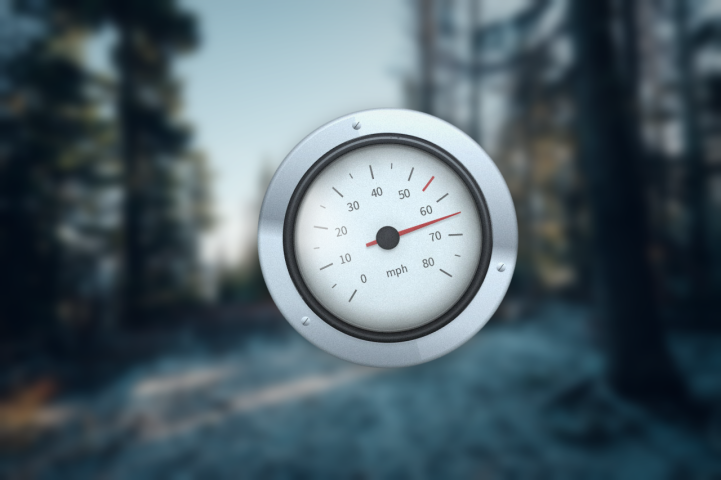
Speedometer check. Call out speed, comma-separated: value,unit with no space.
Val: 65,mph
